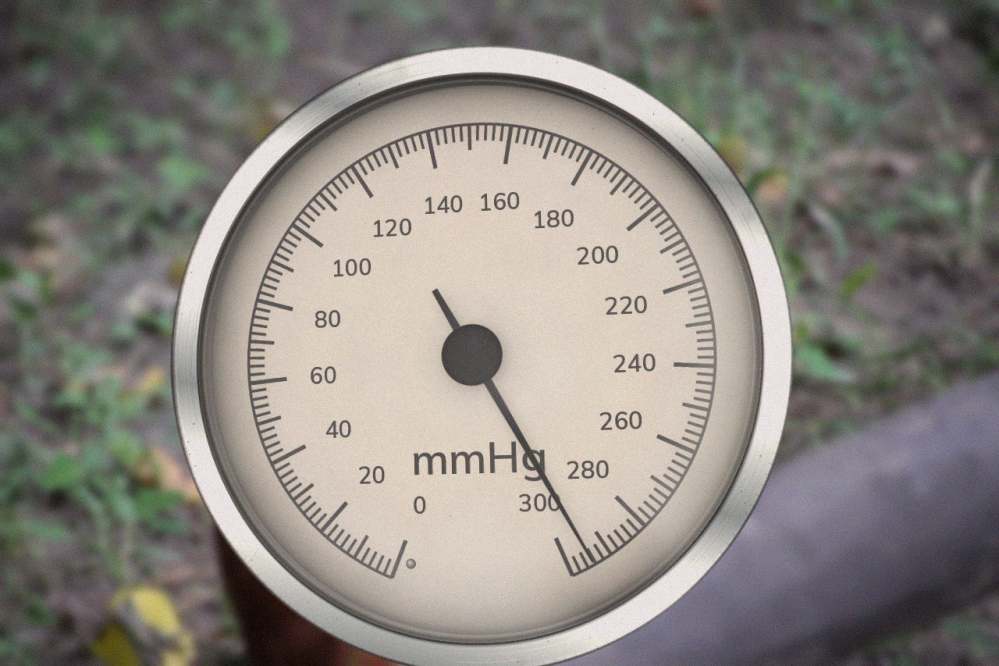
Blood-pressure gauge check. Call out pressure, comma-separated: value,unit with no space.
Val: 294,mmHg
